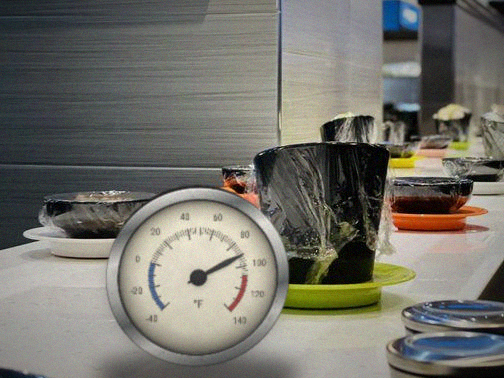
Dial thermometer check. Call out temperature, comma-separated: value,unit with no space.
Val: 90,°F
